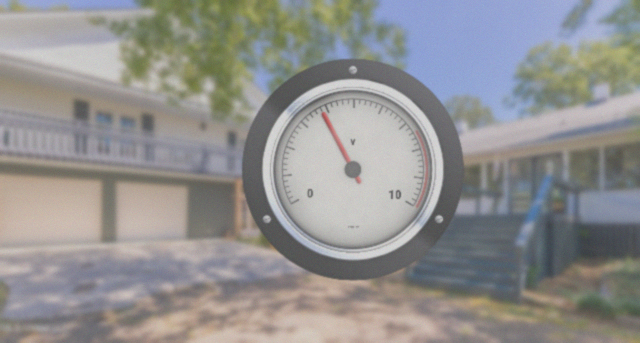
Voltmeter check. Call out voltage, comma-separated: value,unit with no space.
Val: 3.8,V
